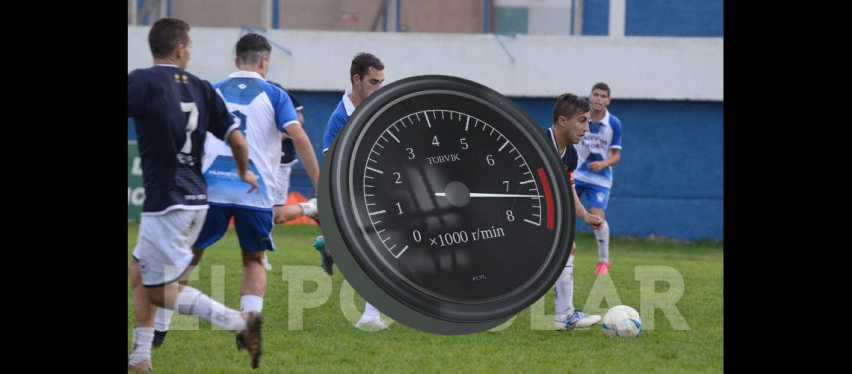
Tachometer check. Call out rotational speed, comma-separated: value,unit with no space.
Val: 7400,rpm
